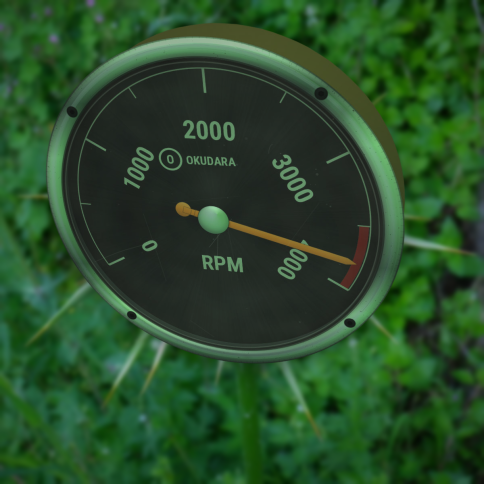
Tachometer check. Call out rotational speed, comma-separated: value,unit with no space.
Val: 3750,rpm
